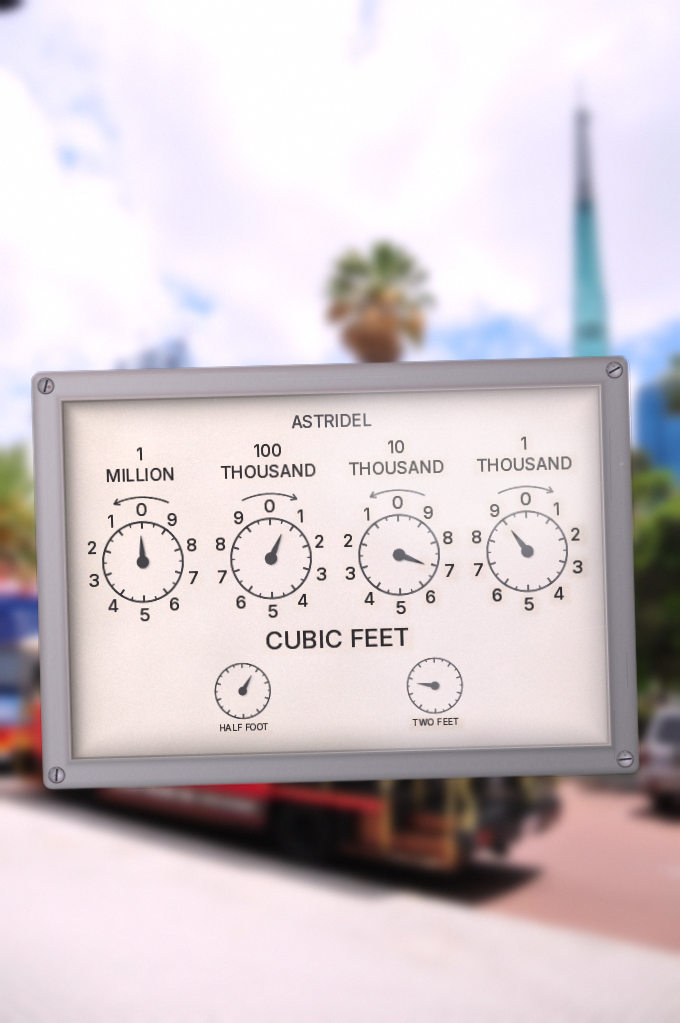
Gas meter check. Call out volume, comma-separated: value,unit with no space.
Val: 6900,ft³
